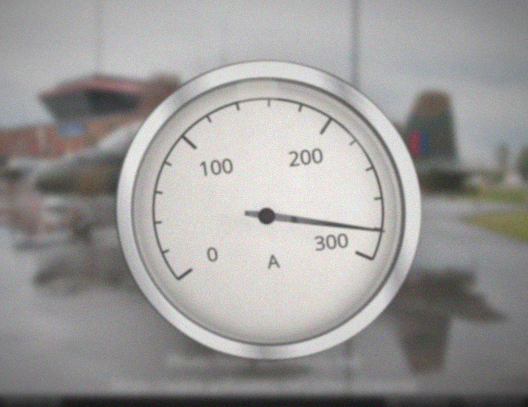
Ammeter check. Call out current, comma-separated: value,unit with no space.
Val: 280,A
